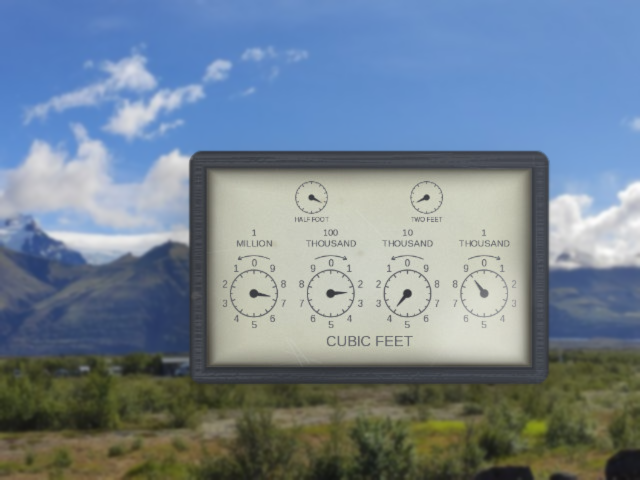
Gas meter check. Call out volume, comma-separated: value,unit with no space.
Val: 723900,ft³
